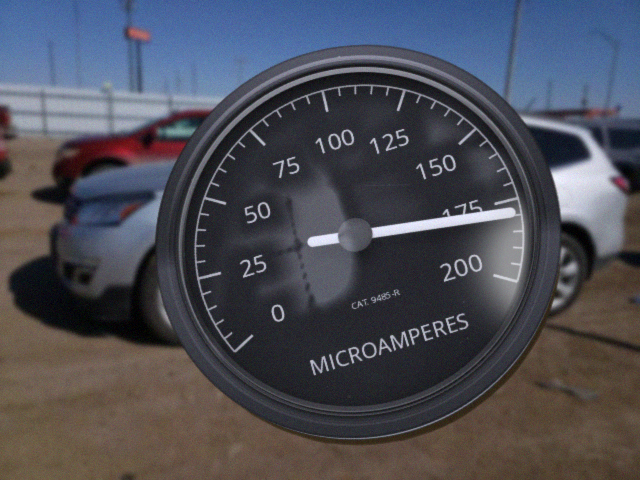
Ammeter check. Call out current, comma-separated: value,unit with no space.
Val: 180,µA
